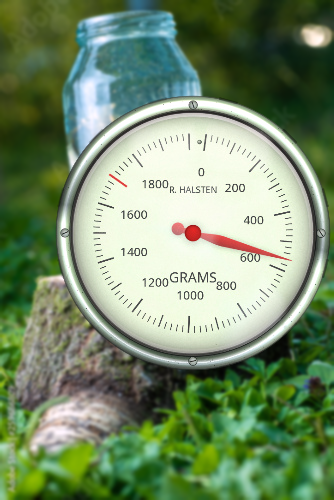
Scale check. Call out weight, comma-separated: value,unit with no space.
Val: 560,g
